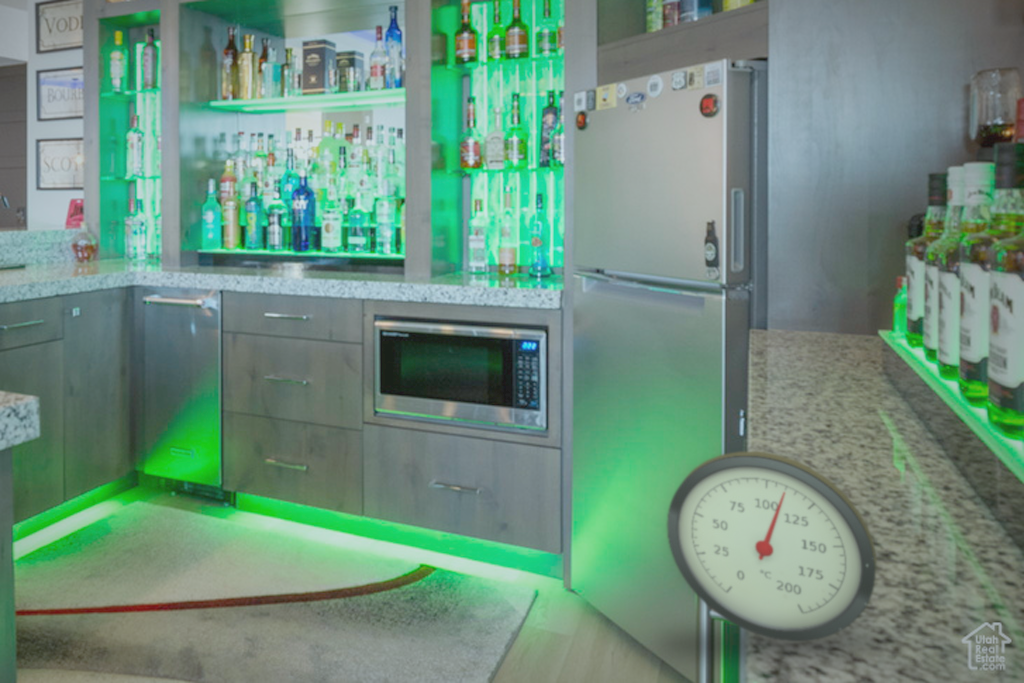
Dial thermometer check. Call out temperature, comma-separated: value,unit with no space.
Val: 110,°C
